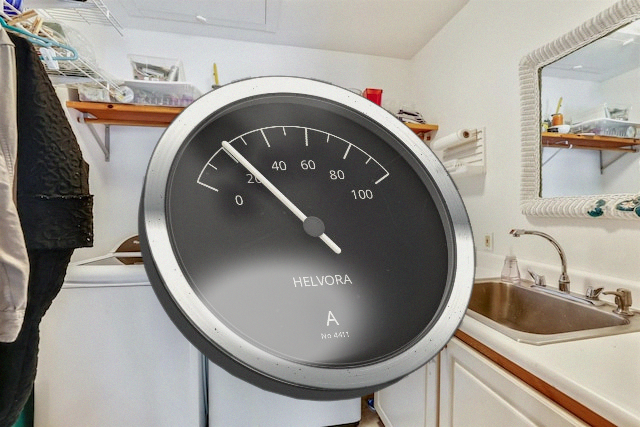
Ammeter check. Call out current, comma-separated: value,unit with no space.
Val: 20,A
